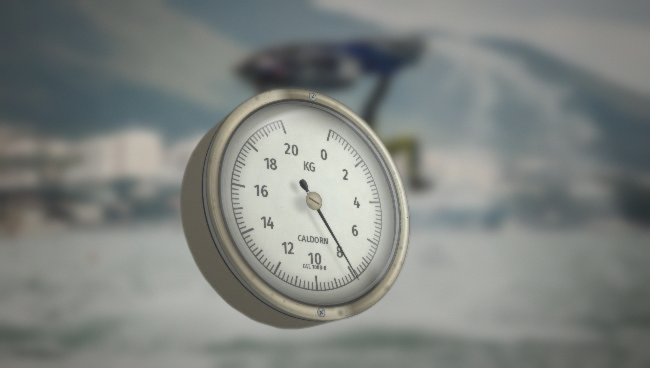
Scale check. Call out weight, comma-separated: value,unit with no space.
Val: 8,kg
